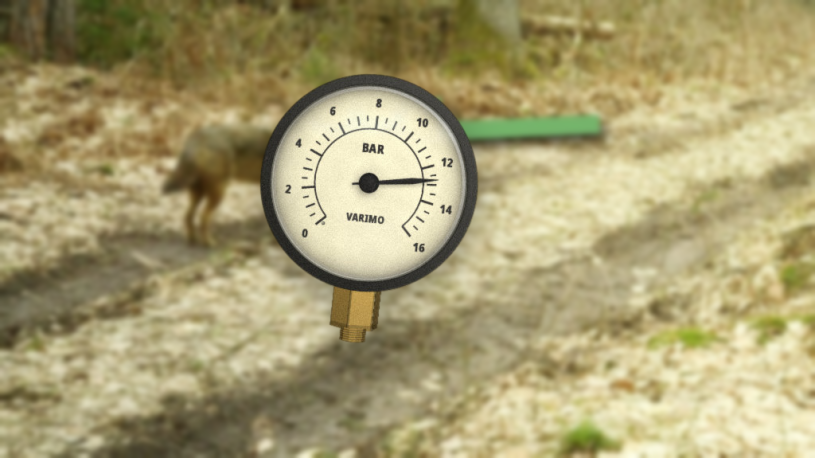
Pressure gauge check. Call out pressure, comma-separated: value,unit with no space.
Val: 12.75,bar
